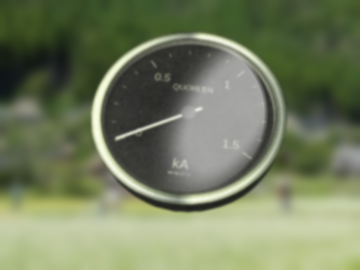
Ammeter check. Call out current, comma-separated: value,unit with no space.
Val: 0,kA
